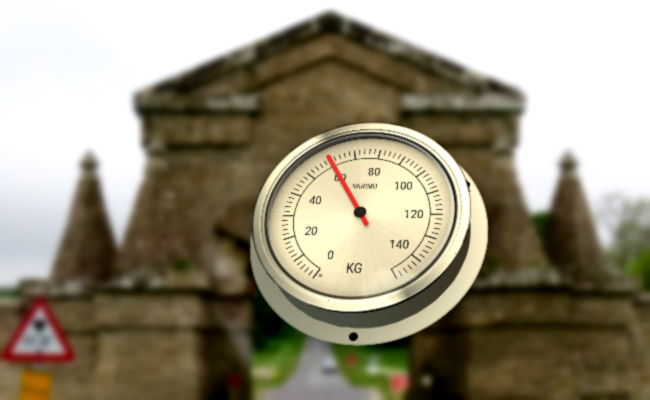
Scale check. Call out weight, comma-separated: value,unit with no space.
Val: 60,kg
